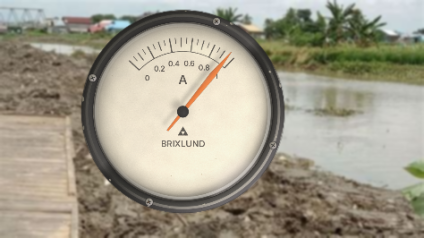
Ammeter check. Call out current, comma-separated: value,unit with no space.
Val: 0.95,A
